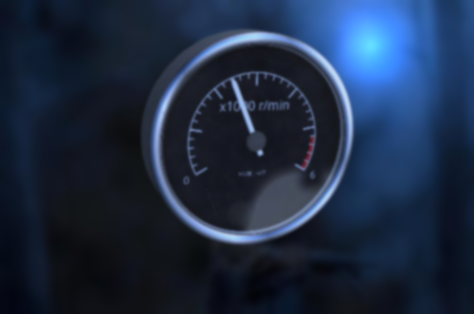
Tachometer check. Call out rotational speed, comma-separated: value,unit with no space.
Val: 2400,rpm
